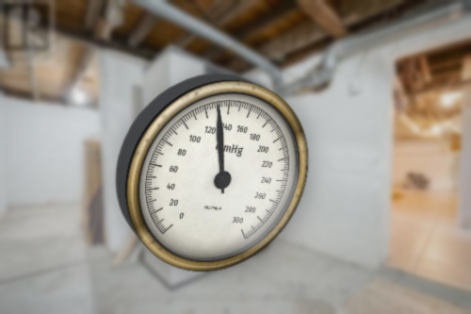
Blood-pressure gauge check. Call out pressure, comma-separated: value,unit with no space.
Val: 130,mmHg
